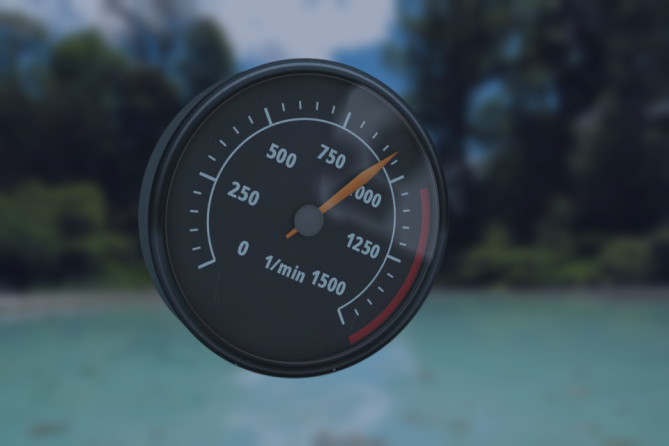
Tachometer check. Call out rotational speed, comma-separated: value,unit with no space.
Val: 925,rpm
